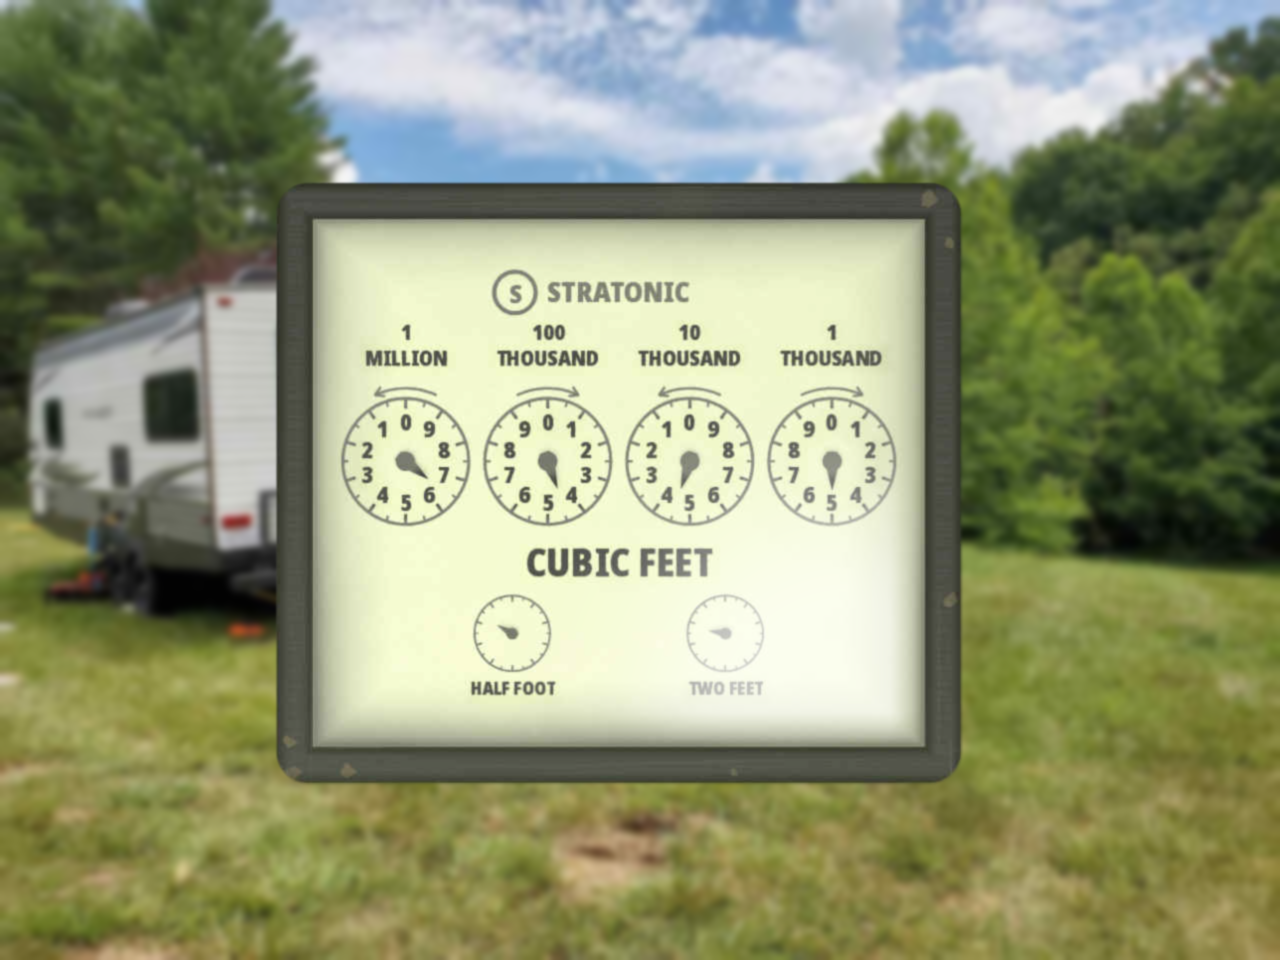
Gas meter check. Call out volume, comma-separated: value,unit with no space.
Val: 644500,ft³
